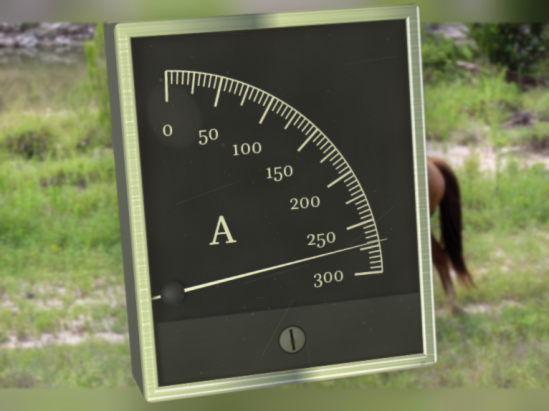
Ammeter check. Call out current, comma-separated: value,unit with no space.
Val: 270,A
